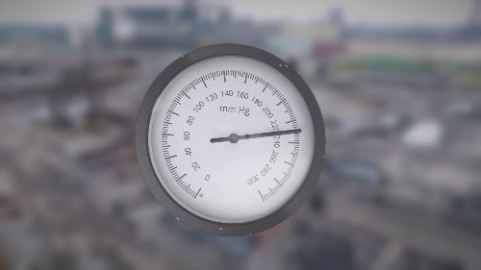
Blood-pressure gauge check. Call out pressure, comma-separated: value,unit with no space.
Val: 230,mmHg
